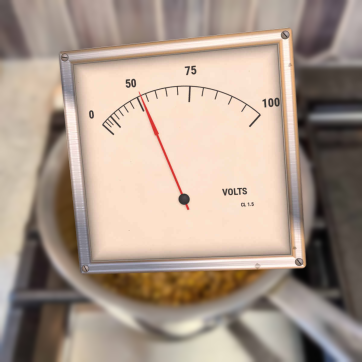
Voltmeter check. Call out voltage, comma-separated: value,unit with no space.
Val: 52.5,V
